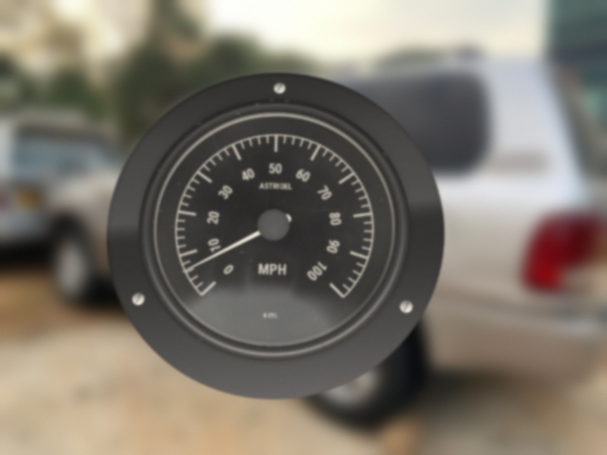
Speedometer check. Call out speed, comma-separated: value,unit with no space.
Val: 6,mph
